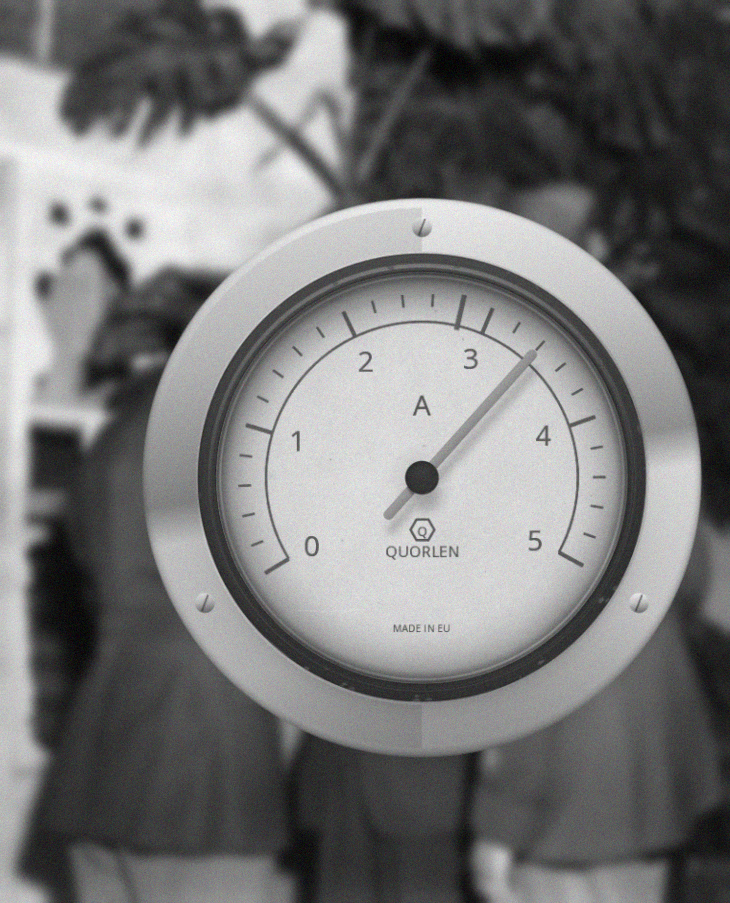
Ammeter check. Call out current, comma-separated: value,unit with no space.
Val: 3.4,A
